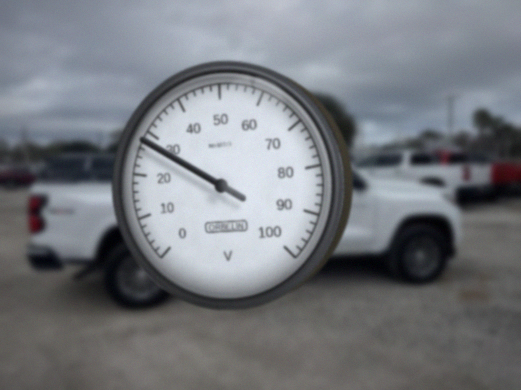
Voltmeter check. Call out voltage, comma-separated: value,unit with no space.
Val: 28,V
